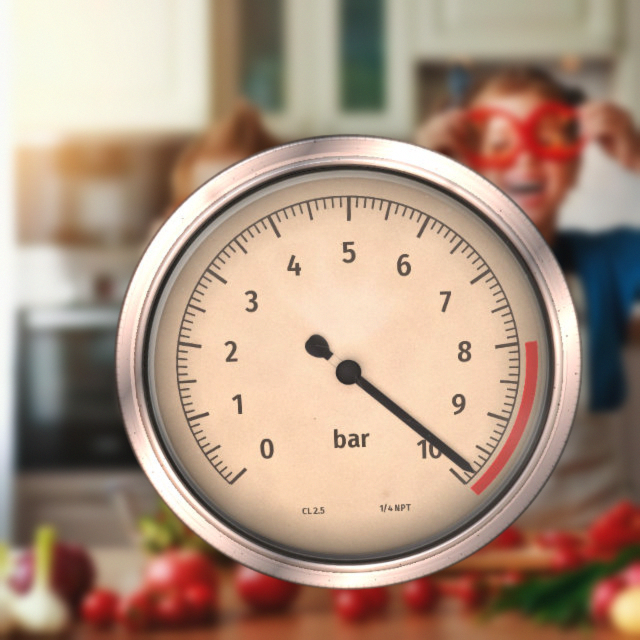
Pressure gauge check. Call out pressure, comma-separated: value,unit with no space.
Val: 9.8,bar
